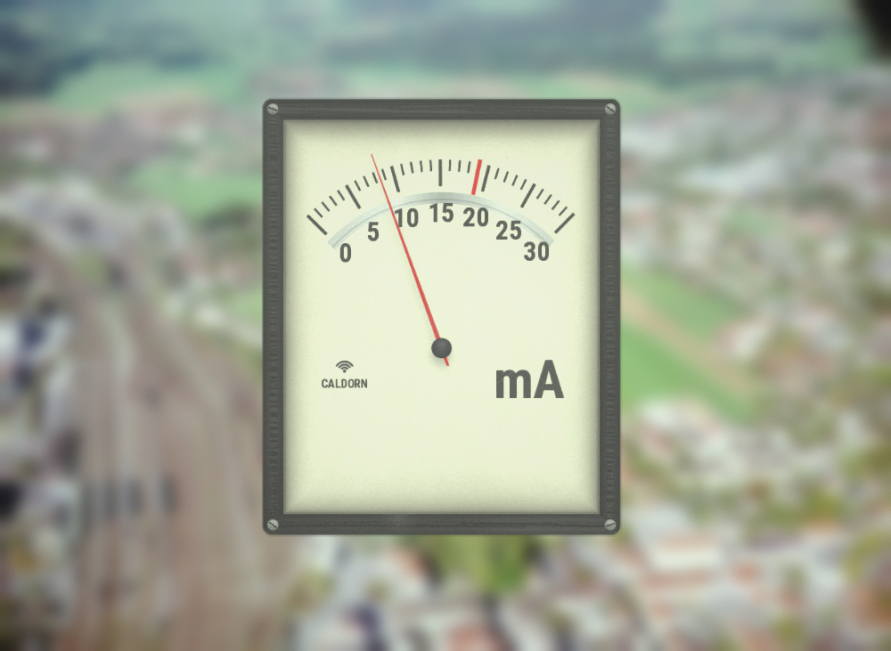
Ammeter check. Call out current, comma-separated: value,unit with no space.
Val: 8.5,mA
